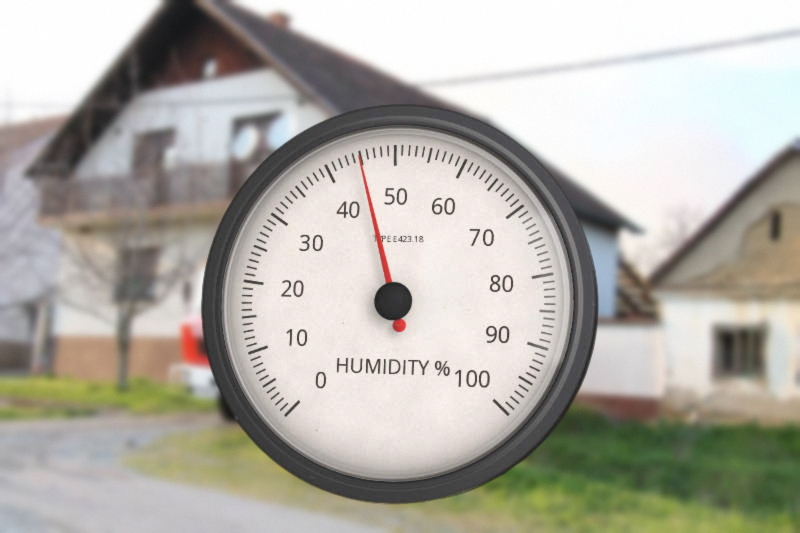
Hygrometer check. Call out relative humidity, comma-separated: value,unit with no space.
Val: 45,%
